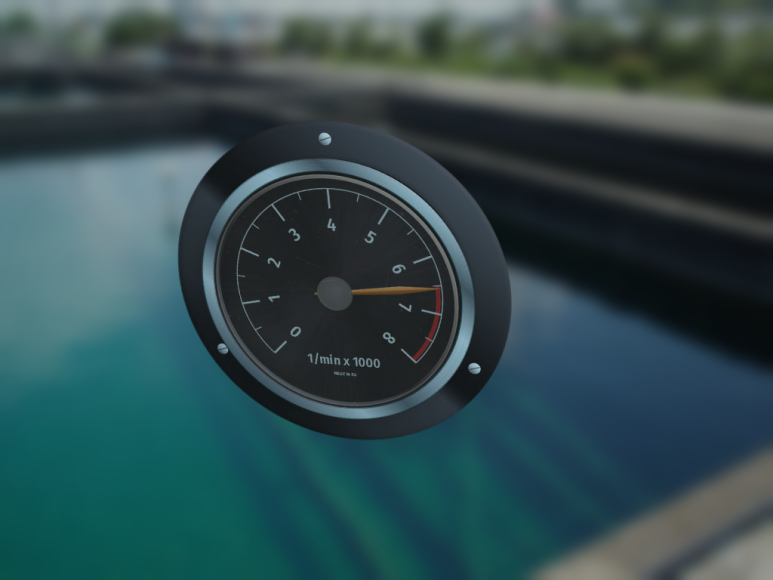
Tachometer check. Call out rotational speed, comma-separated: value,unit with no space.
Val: 6500,rpm
